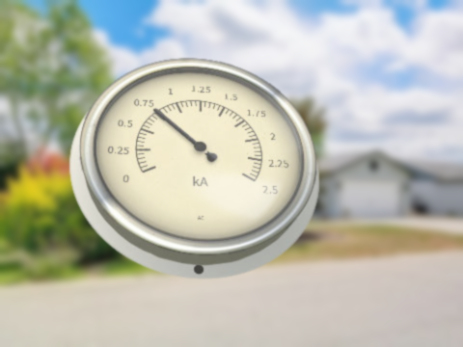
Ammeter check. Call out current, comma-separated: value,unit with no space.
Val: 0.75,kA
